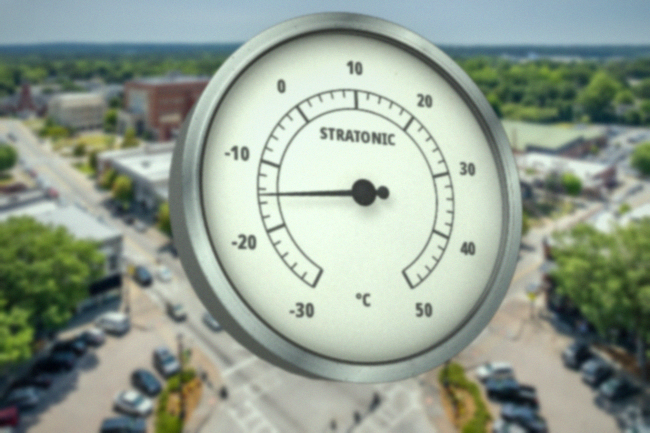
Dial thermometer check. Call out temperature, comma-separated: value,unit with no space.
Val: -15,°C
